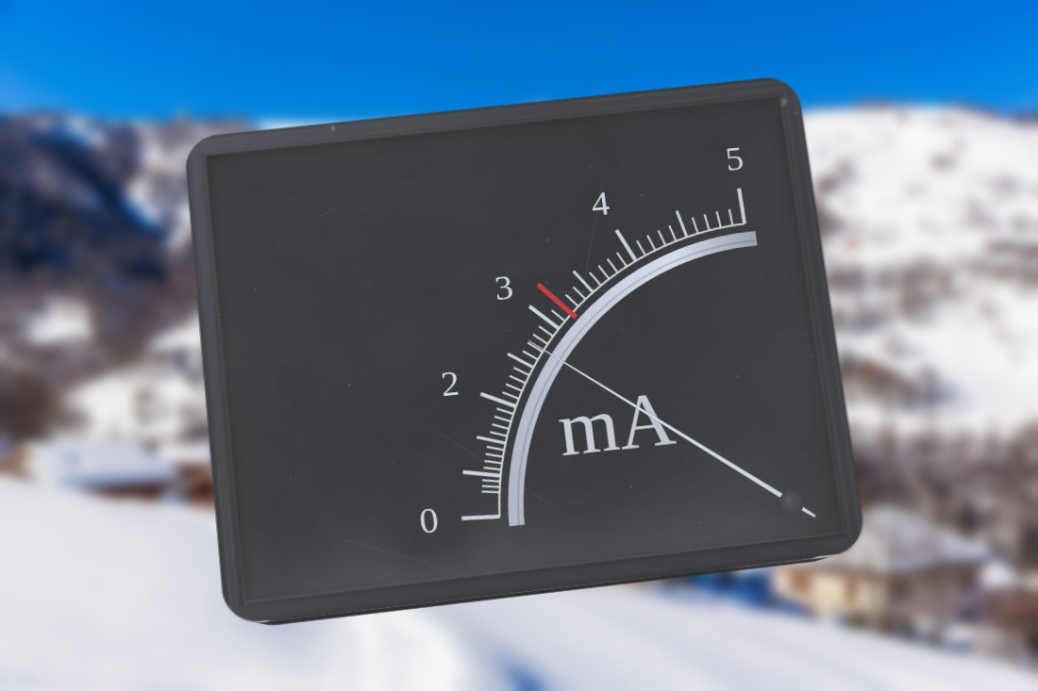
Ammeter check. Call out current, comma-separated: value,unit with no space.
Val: 2.7,mA
